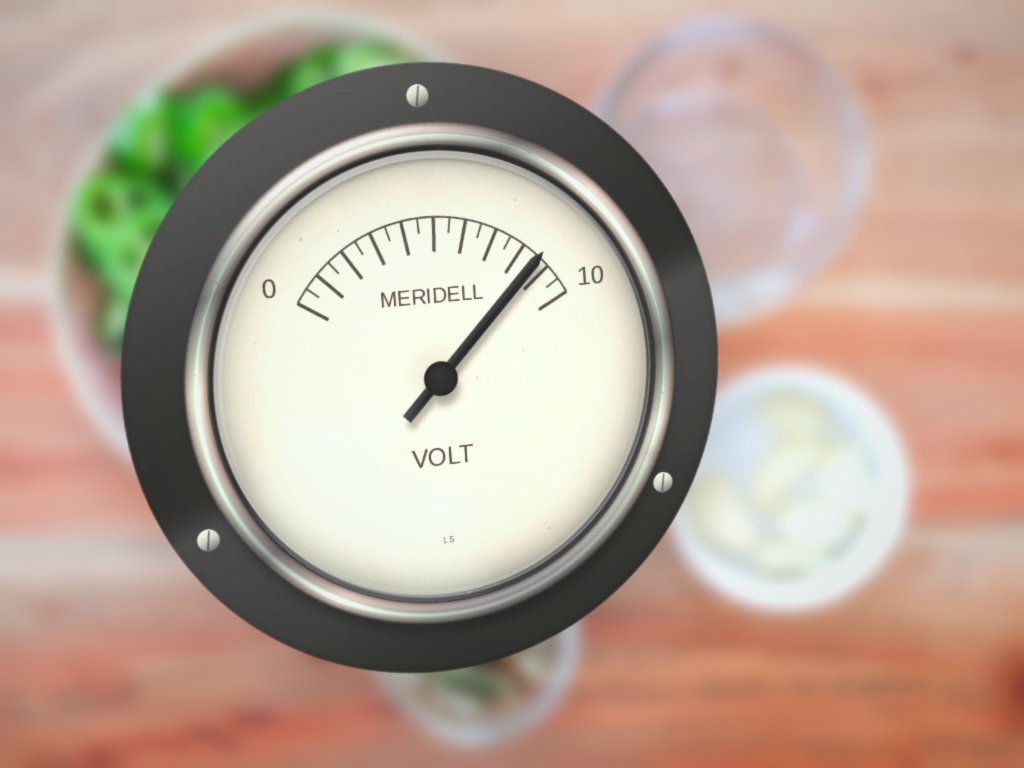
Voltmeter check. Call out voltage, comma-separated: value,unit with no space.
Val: 8.5,V
